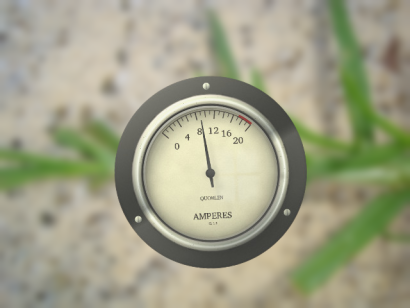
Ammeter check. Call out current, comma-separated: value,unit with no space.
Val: 9,A
